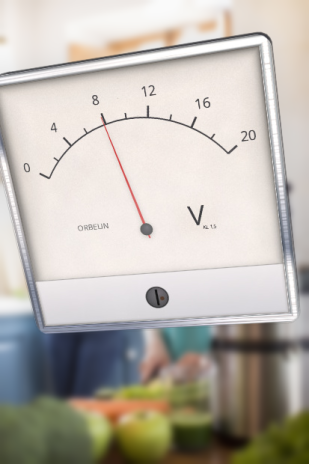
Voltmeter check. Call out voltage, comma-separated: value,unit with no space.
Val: 8,V
